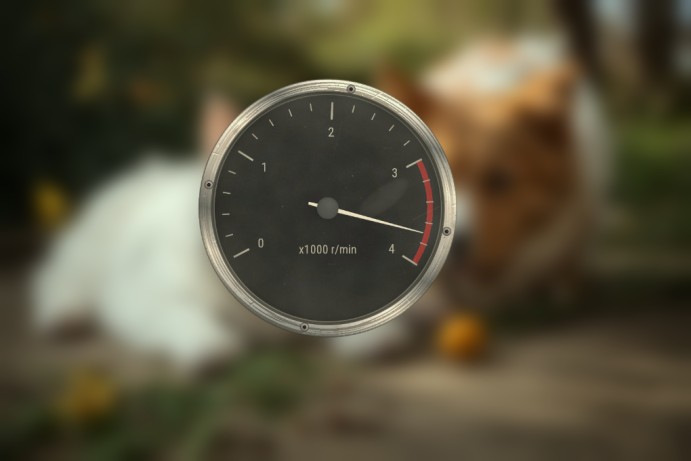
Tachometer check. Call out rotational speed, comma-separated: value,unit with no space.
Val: 3700,rpm
